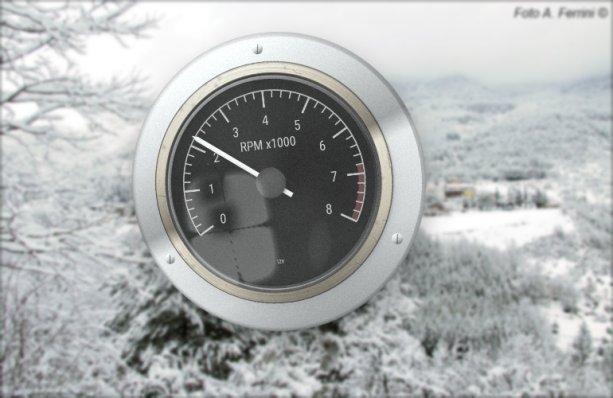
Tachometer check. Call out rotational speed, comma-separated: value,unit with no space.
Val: 2200,rpm
